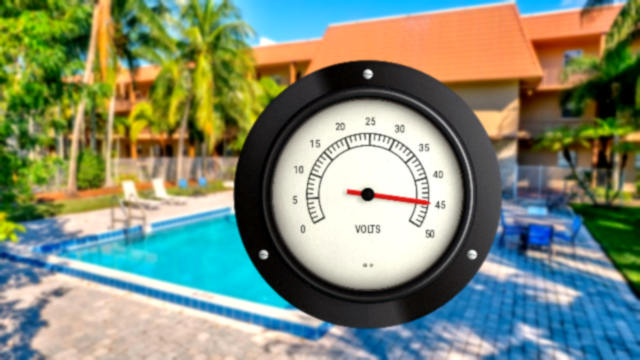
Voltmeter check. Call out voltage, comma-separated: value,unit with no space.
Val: 45,V
